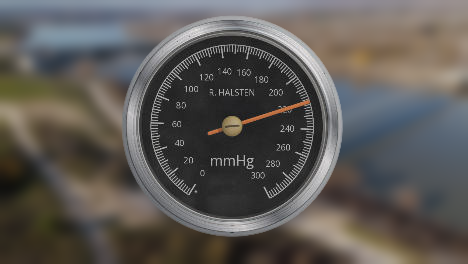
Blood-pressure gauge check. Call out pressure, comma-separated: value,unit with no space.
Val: 220,mmHg
